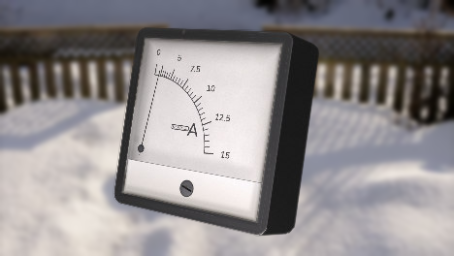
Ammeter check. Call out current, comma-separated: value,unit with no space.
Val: 2.5,A
